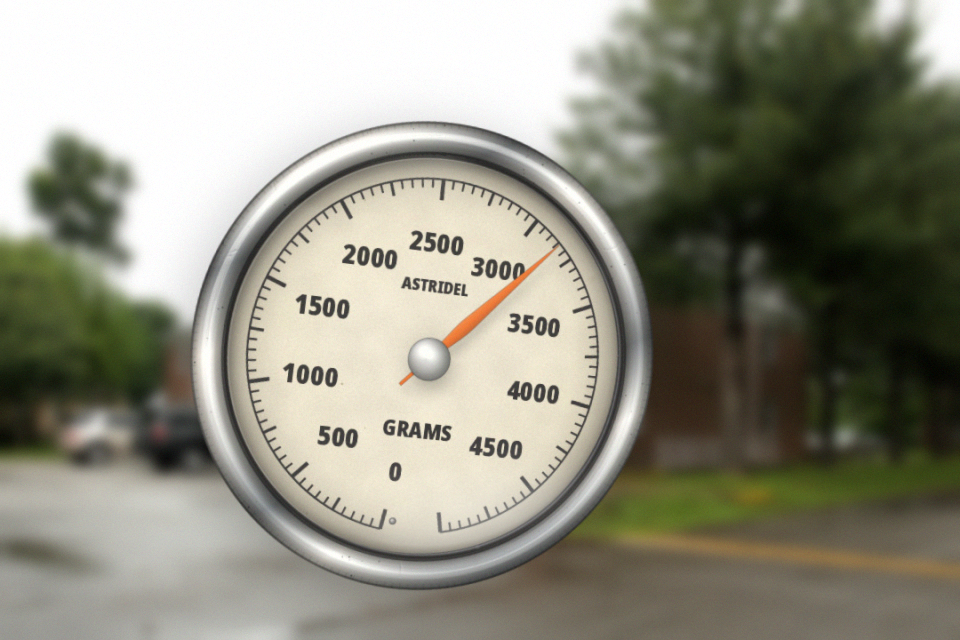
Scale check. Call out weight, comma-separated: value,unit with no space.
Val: 3150,g
